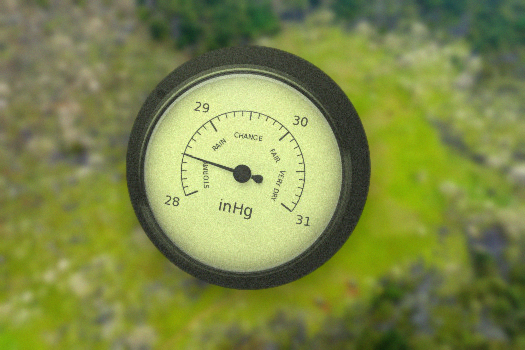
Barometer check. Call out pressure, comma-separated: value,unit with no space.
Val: 28.5,inHg
